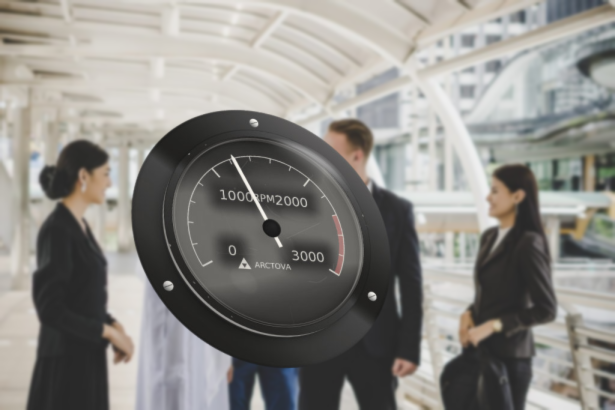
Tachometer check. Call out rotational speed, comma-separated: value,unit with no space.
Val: 1200,rpm
